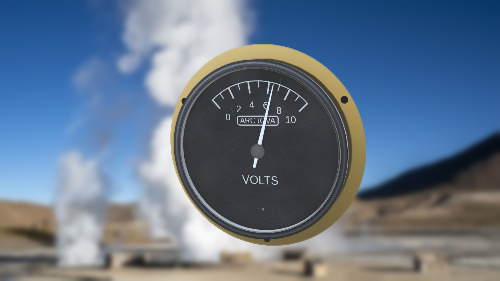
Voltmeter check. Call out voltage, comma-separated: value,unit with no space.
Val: 6.5,V
